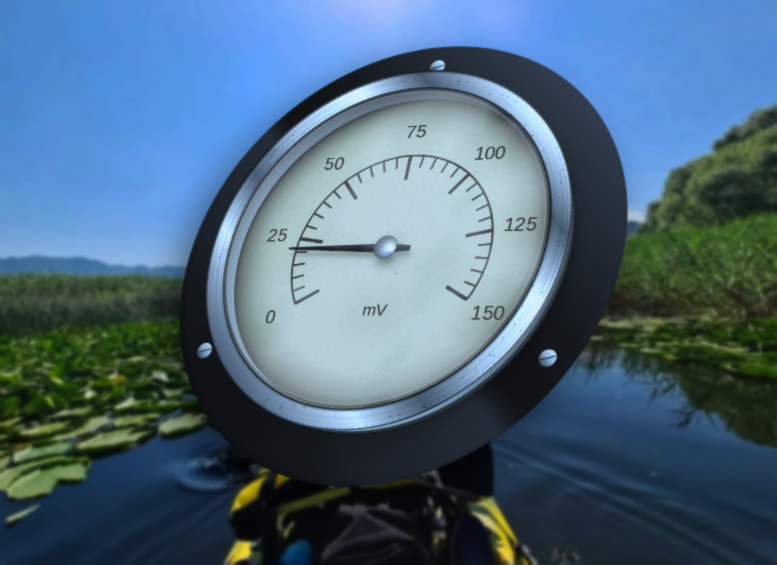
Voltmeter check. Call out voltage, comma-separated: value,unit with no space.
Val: 20,mV
